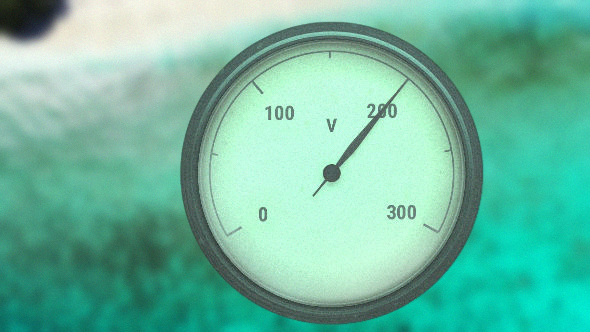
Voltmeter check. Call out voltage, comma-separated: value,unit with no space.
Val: 200,V
